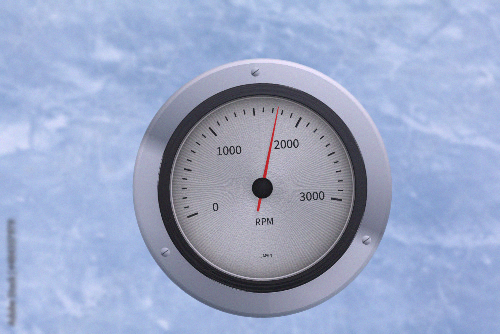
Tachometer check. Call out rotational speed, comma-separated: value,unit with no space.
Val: 1750,rpm
